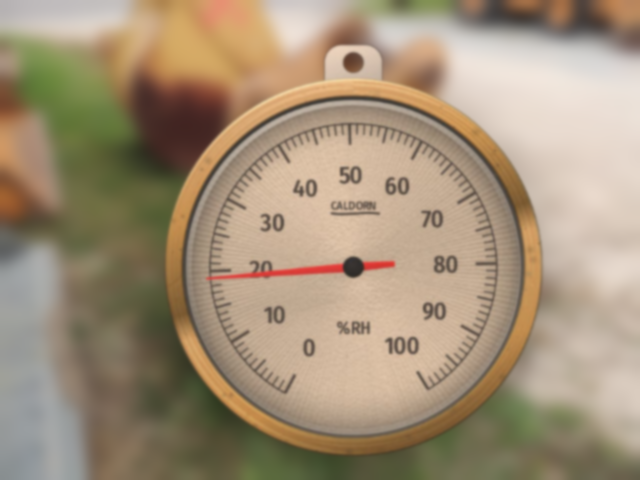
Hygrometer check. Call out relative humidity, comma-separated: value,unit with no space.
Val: 19,%
